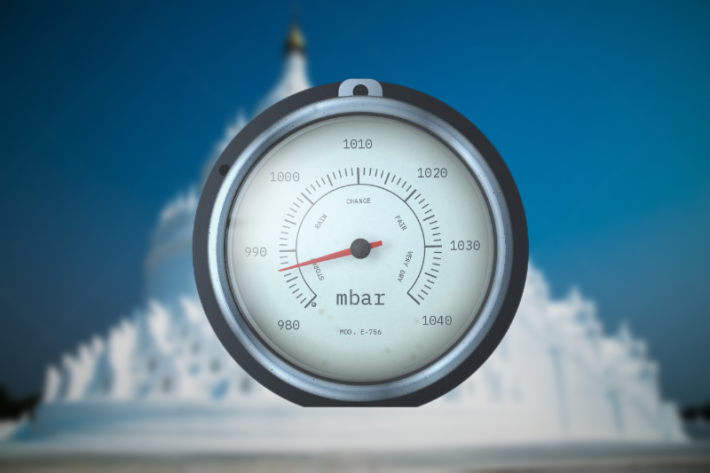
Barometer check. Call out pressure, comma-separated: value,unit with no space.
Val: 987,mbar
